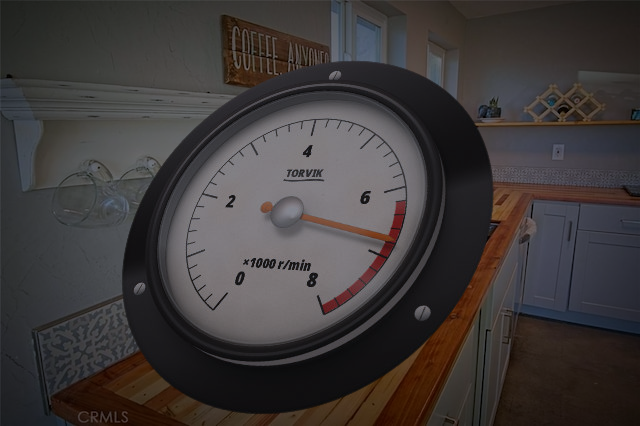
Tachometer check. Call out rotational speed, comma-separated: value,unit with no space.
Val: 6800,rpm
